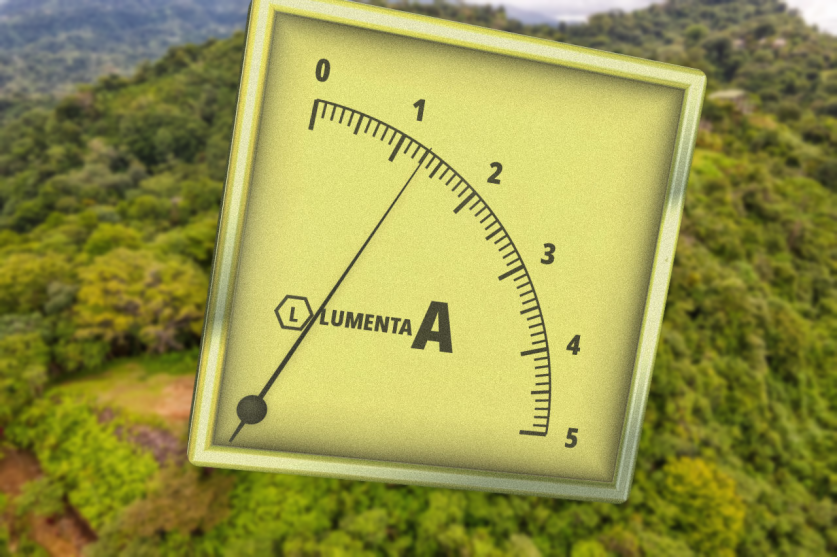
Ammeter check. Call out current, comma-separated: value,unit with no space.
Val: 1.3,A
